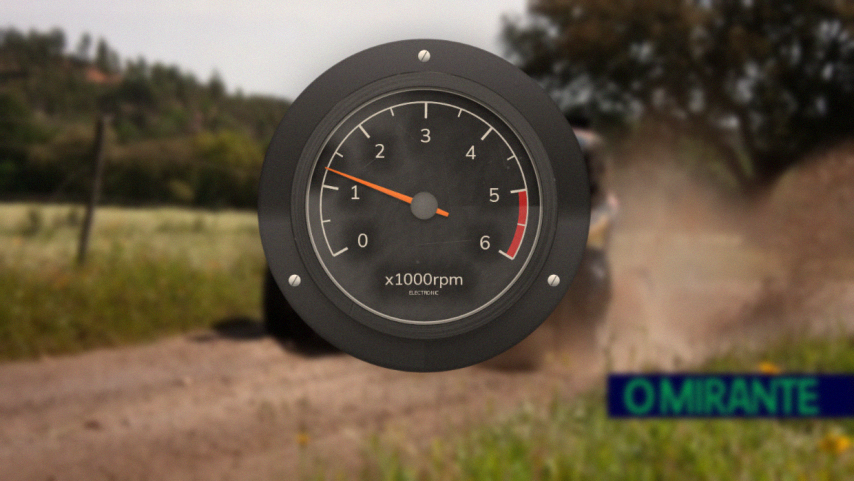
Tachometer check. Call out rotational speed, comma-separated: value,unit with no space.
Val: 1250,rpm
